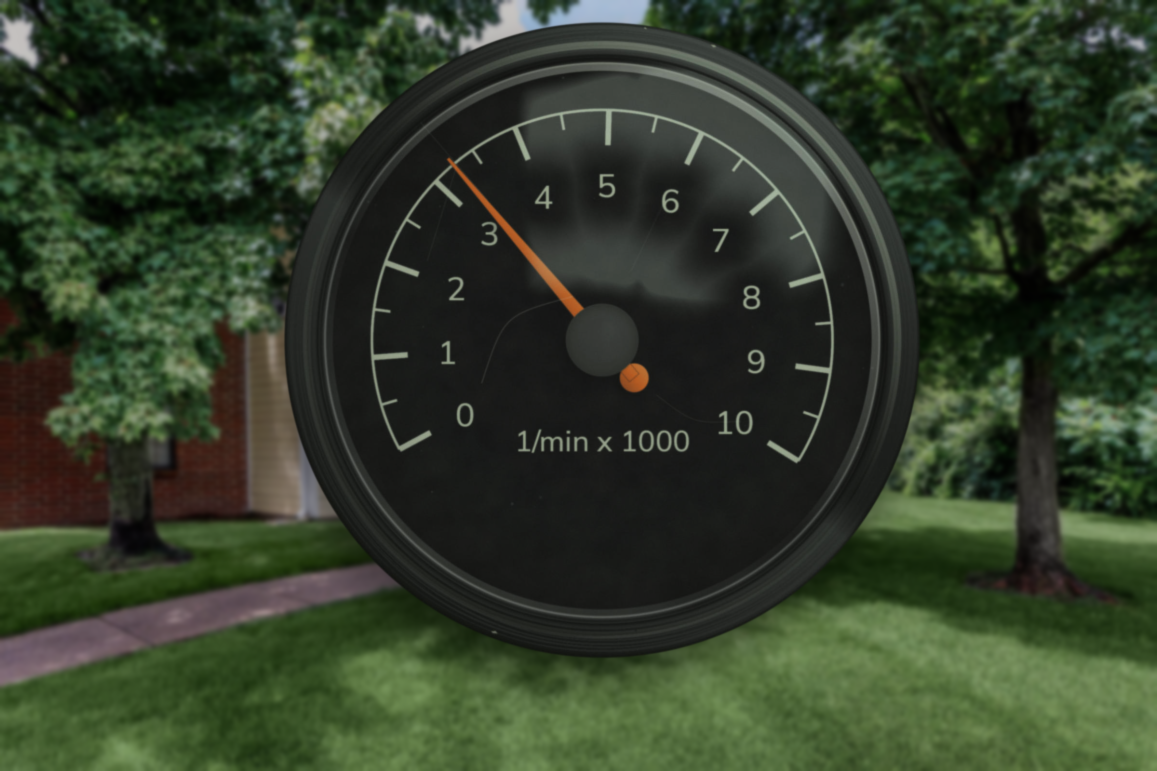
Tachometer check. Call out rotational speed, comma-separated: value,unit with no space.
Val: 3250,rpm
